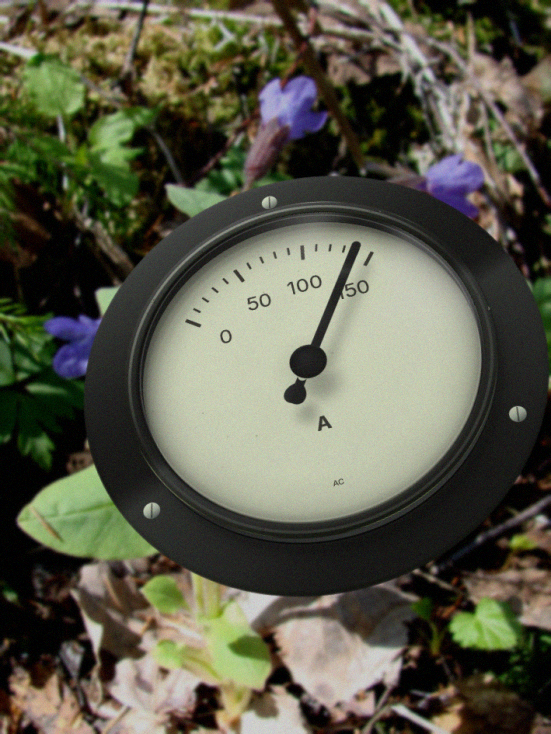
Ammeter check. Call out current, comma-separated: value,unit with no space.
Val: 140,A
